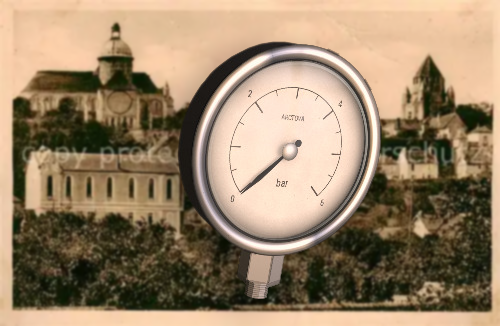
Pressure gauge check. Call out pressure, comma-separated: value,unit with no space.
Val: 0,bar
